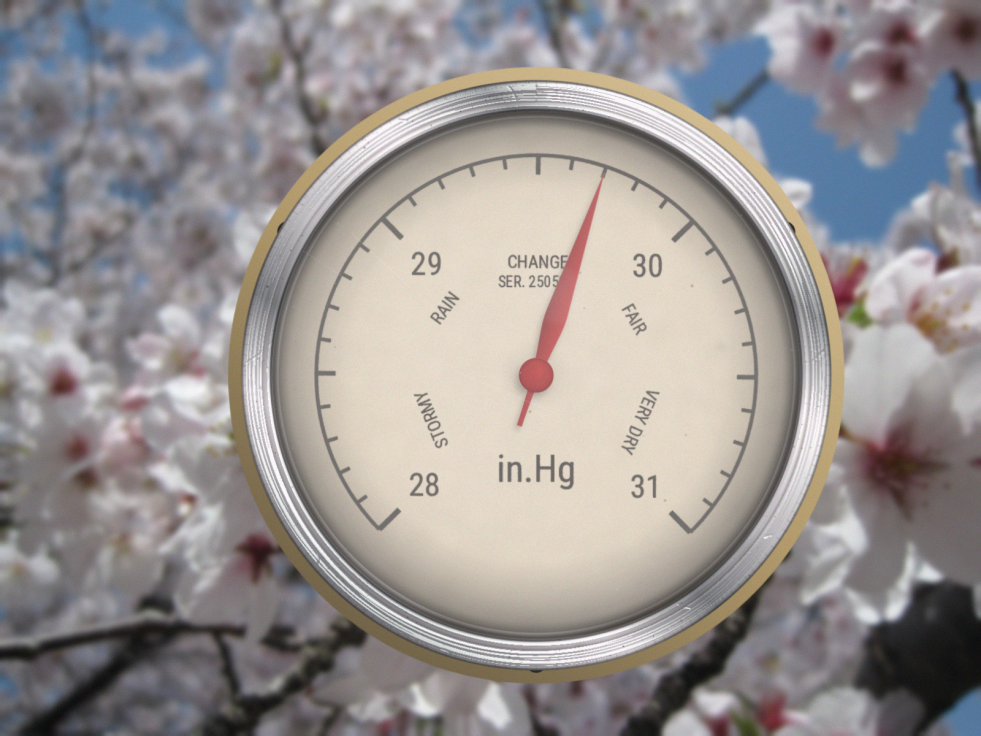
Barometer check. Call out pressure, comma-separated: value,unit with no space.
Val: 29.7,inHg
